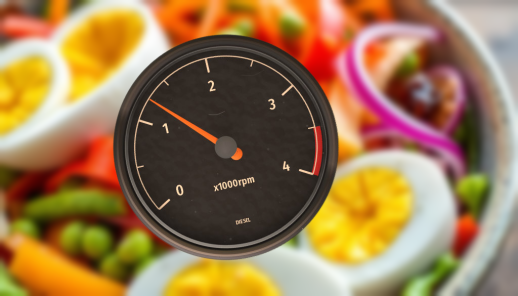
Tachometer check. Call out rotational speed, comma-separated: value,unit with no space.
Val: 1250,rpm
